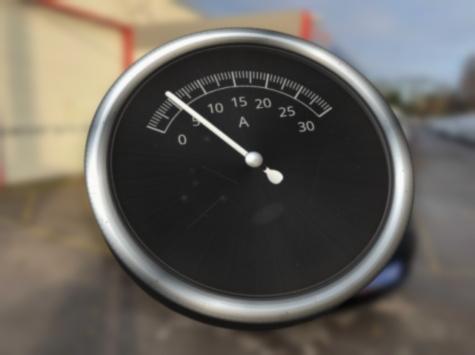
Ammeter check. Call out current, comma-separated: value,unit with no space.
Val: 5,A
